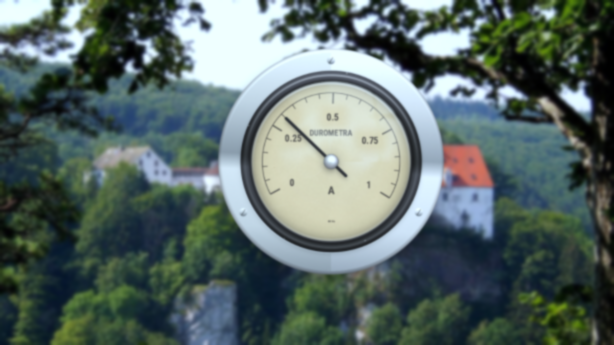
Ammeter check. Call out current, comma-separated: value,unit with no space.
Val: 0.3,A
